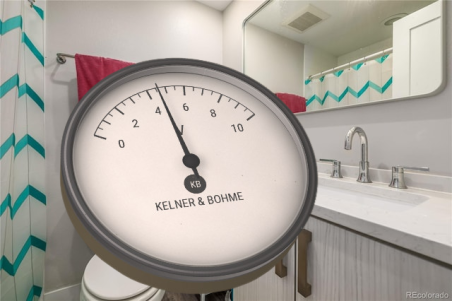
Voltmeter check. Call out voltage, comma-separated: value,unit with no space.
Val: 4.5,V
